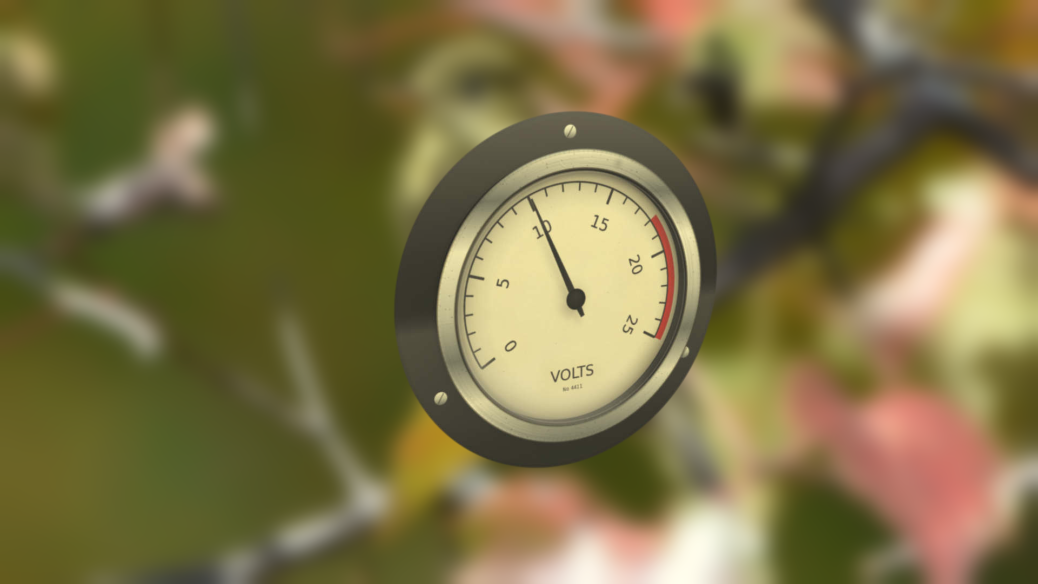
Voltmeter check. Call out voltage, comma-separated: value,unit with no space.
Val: 10,V
